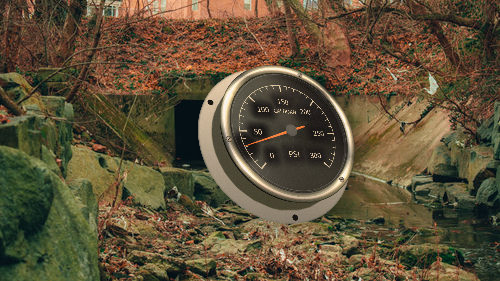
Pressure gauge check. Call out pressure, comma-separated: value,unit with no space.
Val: 30,psi
